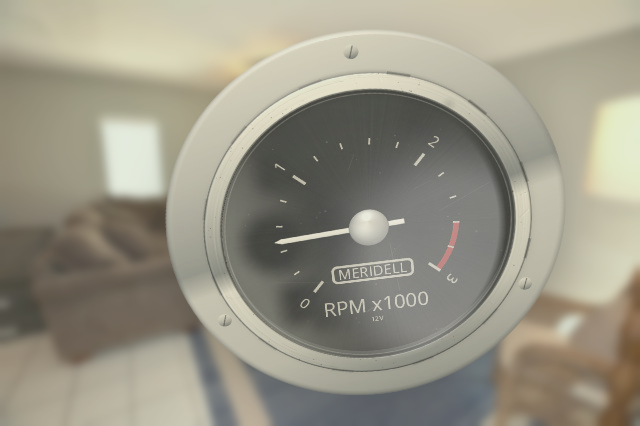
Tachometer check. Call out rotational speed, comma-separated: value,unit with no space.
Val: 500,rpm
